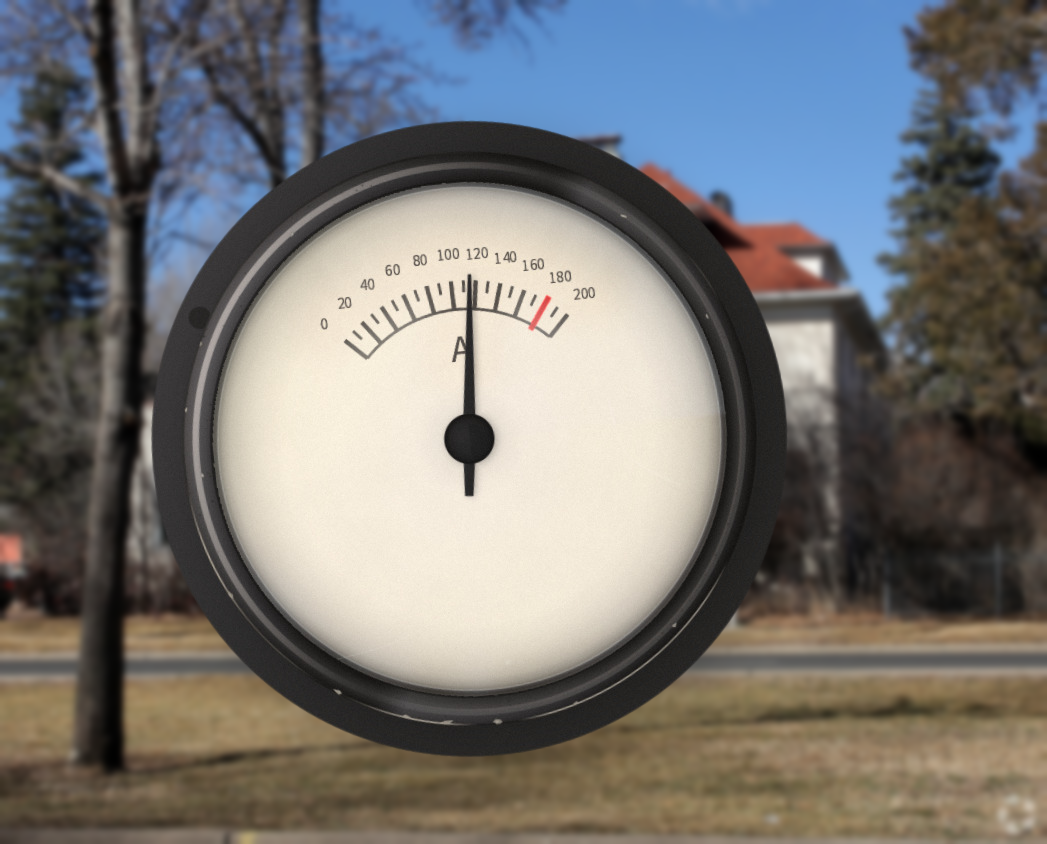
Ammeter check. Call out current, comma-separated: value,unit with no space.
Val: 115,A
